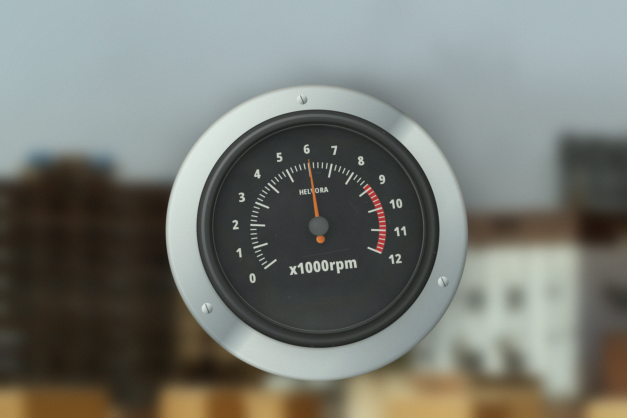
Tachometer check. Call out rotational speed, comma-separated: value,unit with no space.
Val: 6000,rpm
